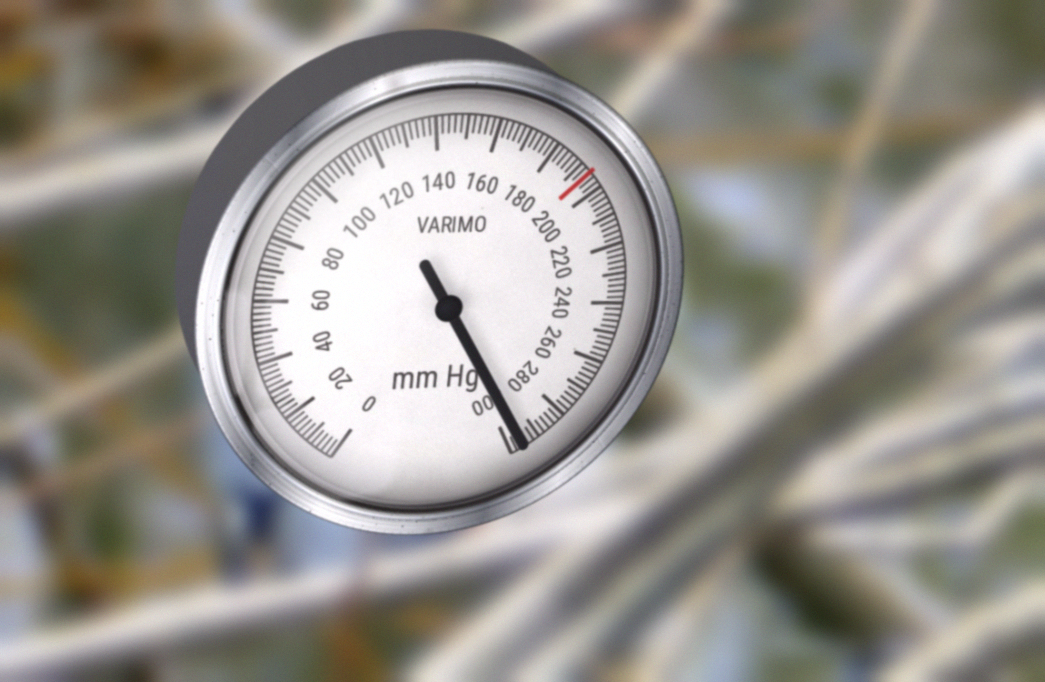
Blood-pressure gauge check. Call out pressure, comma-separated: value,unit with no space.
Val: 296,mmHg
